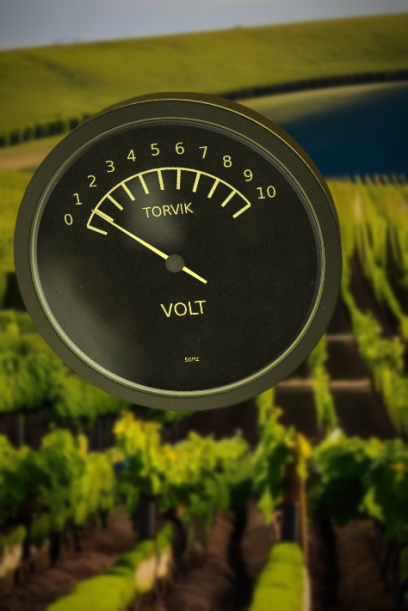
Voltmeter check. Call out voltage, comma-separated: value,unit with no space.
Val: 1,V
